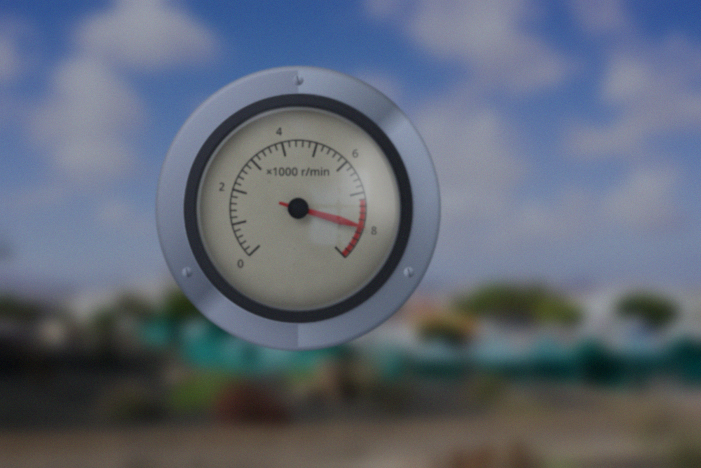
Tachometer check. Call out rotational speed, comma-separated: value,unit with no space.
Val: 8000,rpm
